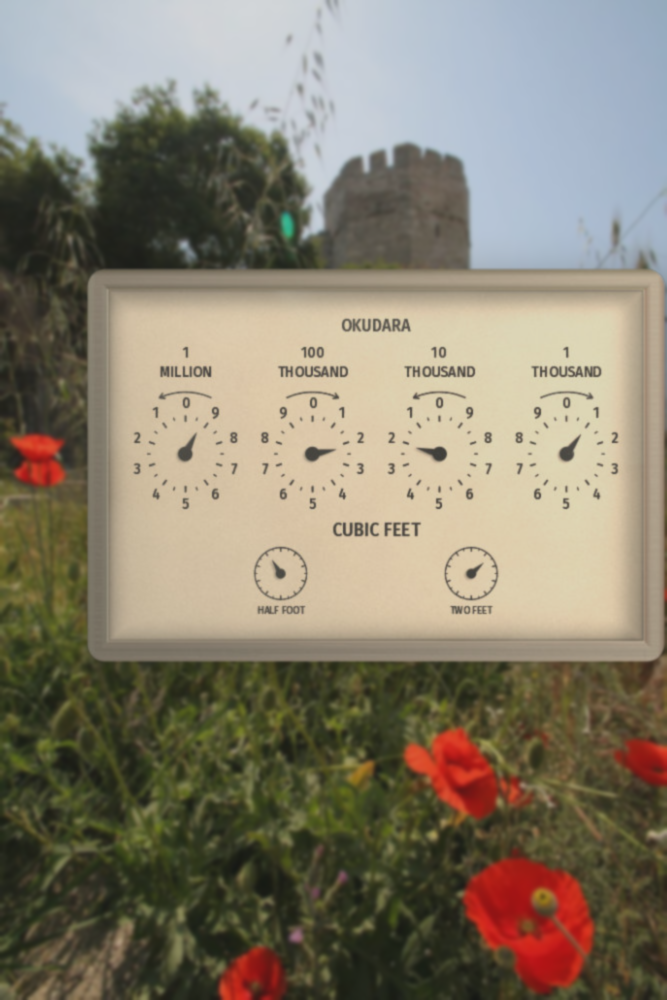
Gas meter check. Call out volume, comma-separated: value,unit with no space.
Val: 922100,ft³
